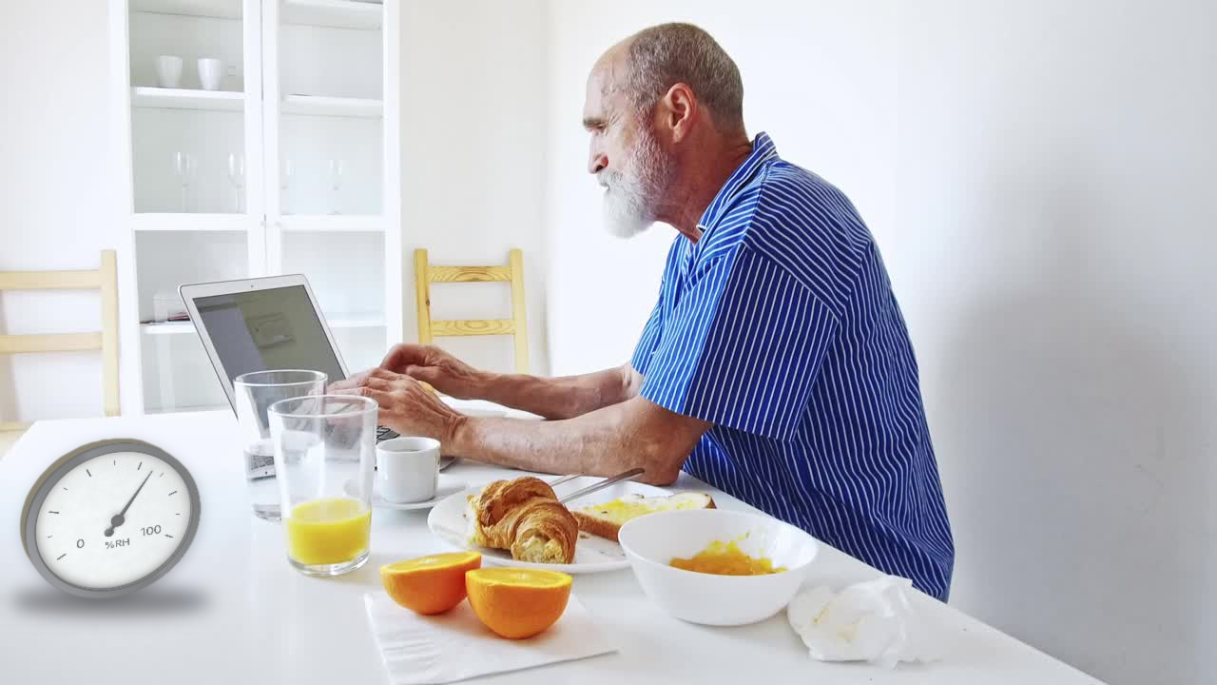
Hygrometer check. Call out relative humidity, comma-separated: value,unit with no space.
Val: 65,%
